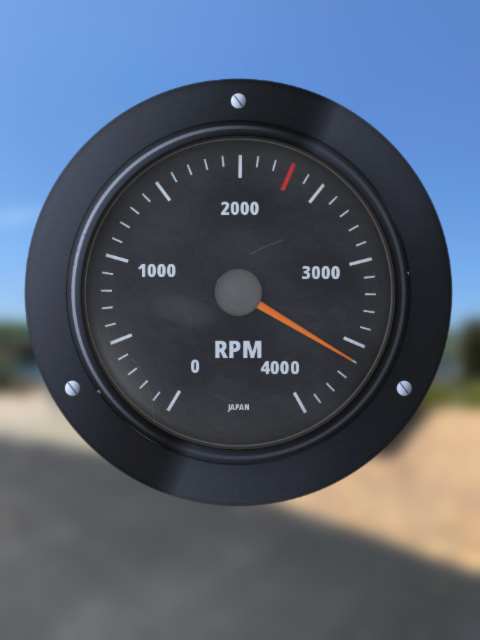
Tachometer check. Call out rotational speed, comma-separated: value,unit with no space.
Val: 3600,rpm
